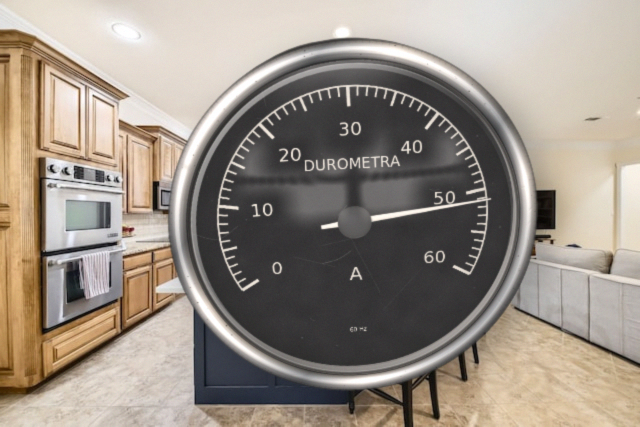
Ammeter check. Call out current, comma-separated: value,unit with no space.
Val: 51,A
